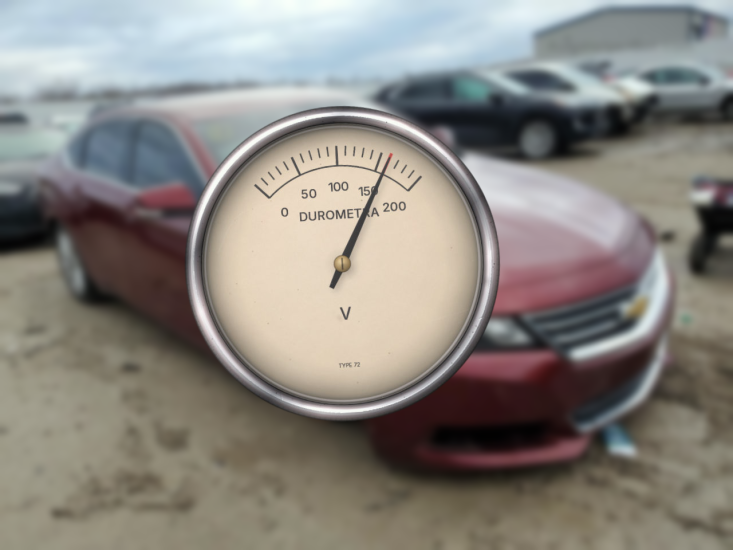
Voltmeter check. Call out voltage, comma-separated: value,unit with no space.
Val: 160,V
